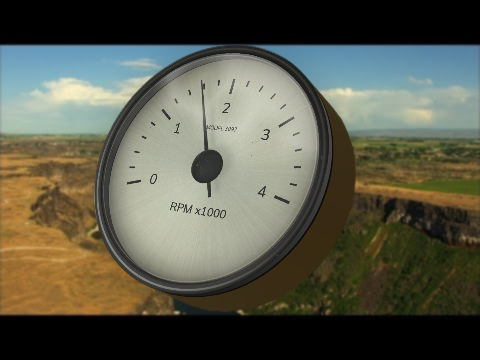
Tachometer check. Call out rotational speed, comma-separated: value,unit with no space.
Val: 1600,rpm
